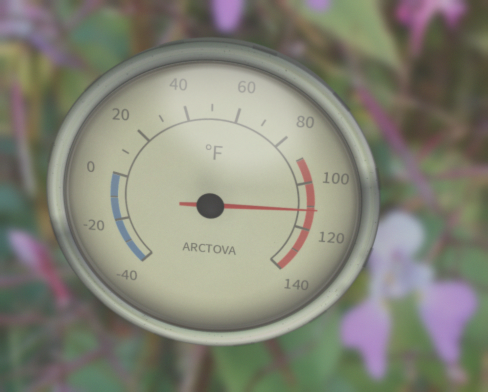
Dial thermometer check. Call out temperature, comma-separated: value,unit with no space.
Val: 110,°F
